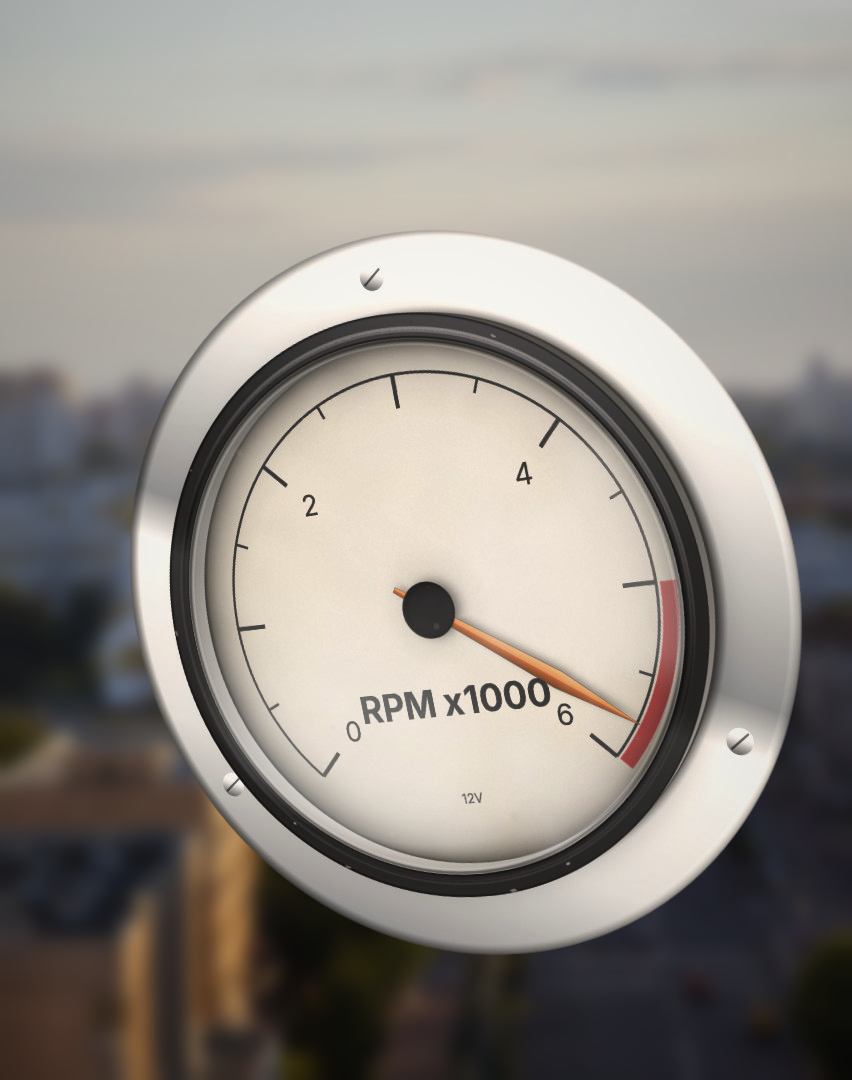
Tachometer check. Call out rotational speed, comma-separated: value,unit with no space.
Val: 5750,rpm
